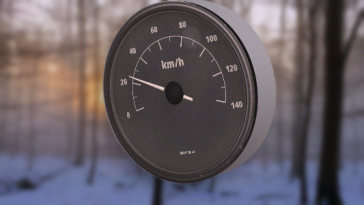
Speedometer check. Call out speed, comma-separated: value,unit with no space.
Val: 25,km/h
